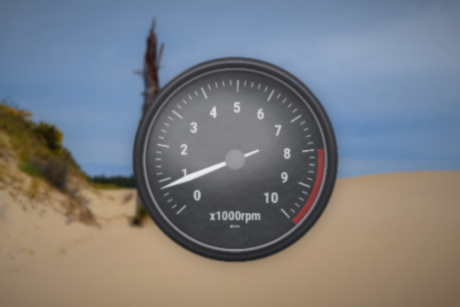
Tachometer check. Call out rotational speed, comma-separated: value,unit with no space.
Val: 800,rpm
